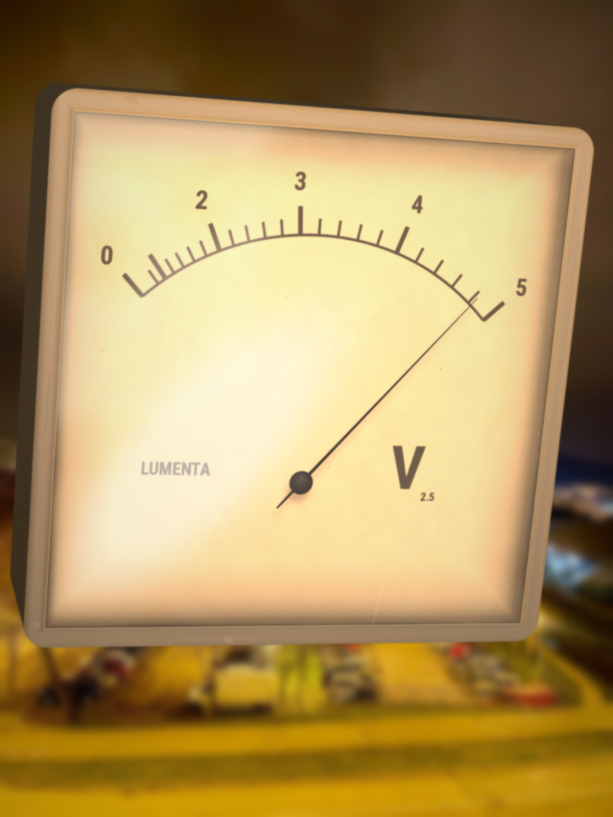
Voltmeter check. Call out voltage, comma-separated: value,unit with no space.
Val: 4.8,V
